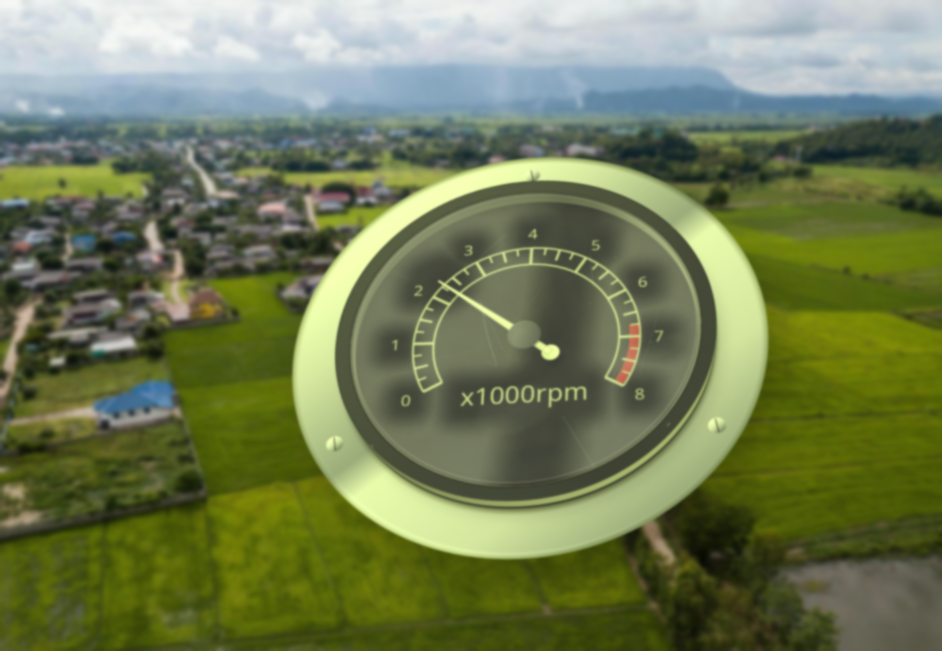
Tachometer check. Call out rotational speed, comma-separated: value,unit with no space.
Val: 2250,rpm
